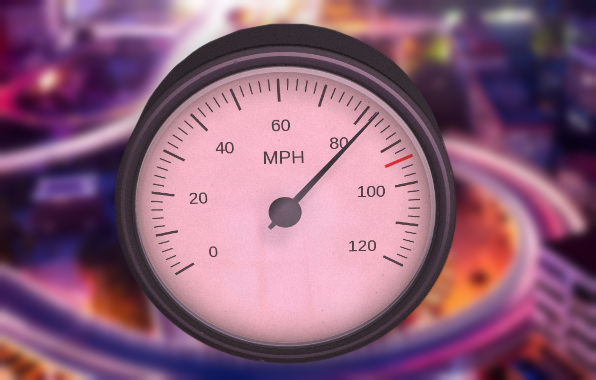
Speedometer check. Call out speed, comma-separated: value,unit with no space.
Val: 82,mph
